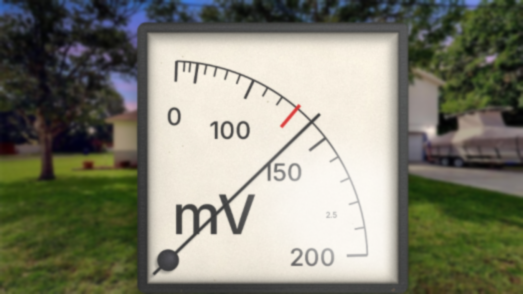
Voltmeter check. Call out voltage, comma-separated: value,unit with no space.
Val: 140,mV
